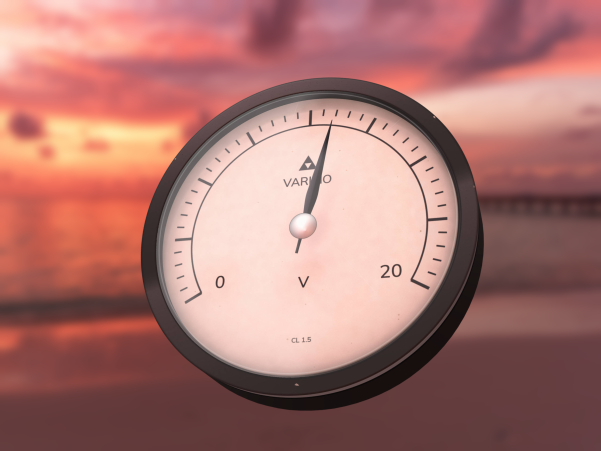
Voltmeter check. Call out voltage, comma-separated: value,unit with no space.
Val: 11,V
